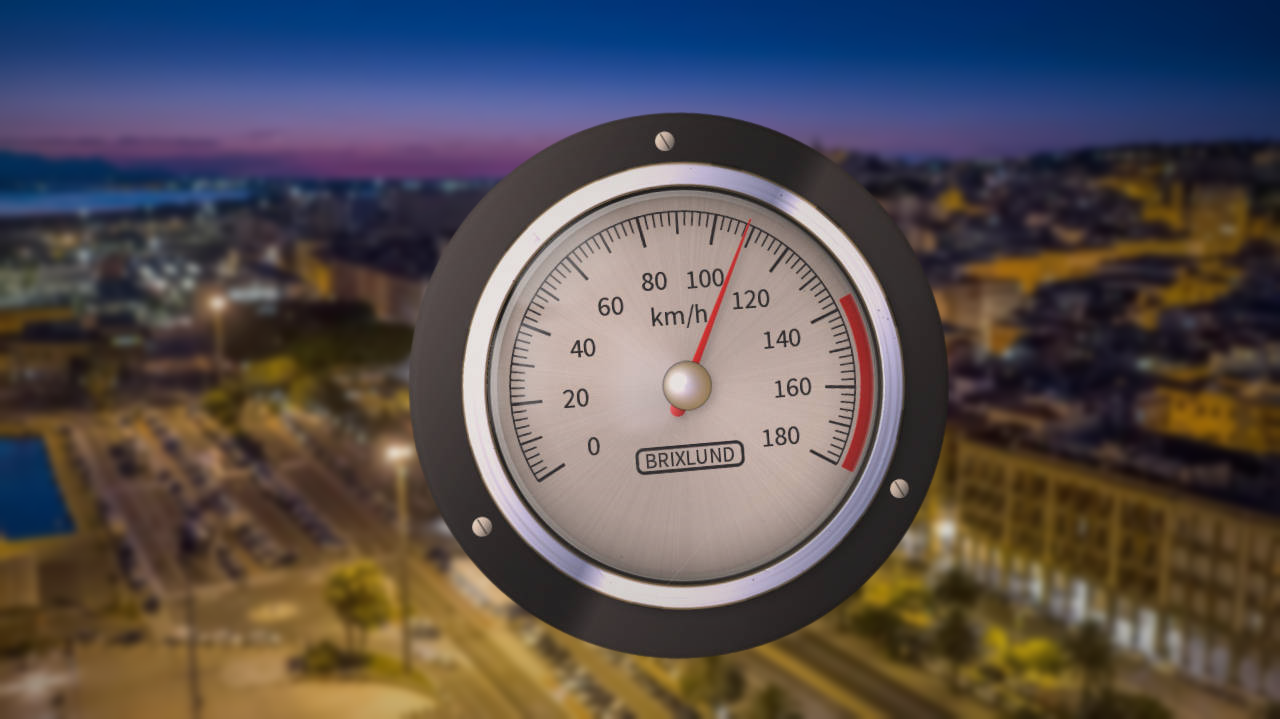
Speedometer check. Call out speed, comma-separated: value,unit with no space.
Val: 108,km/h
